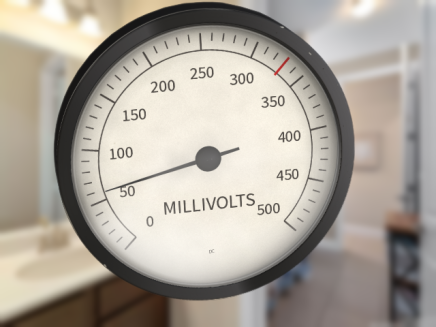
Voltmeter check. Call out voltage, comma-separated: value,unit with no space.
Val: 60,mV
